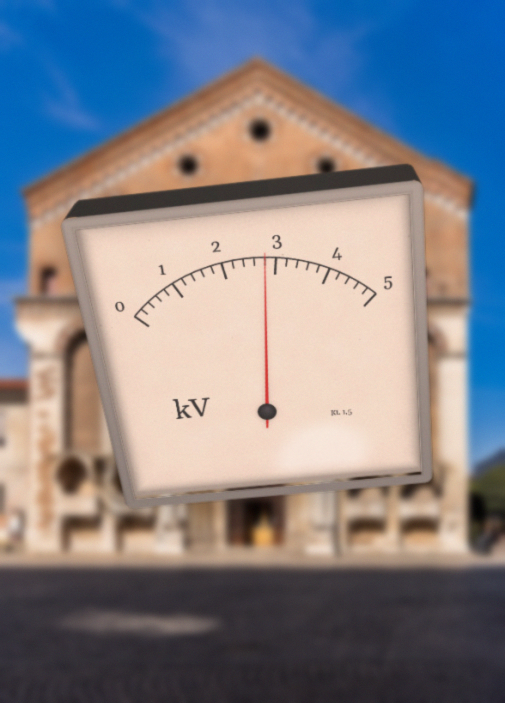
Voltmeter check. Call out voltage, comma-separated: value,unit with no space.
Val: 2.8,kV
